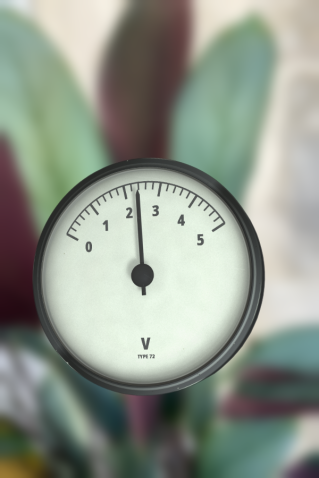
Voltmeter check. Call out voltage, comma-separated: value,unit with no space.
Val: 2.4,V
